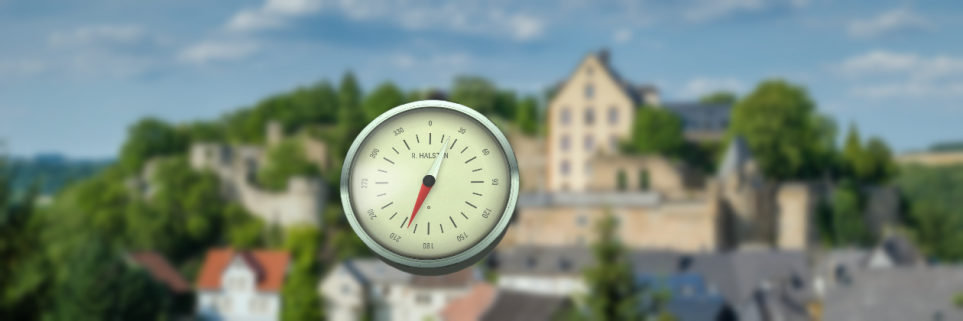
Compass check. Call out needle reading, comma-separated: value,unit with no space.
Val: 202.5,°
